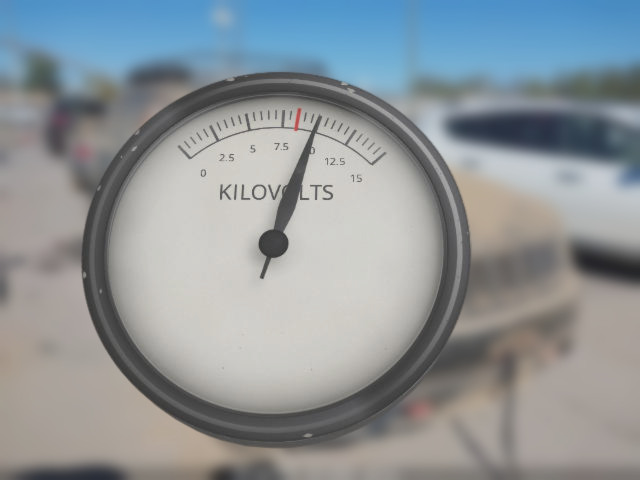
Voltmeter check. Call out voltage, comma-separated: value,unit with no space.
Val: 10,kV
